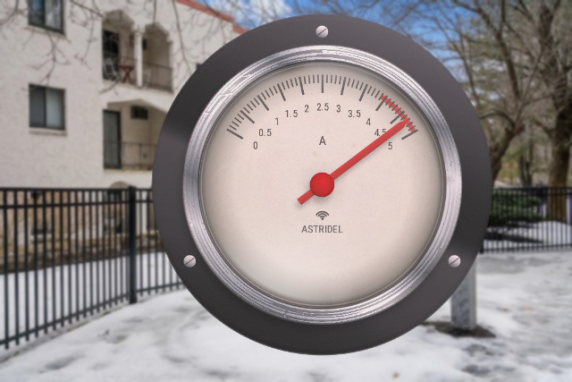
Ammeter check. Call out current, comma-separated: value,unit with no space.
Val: 4.7,A
